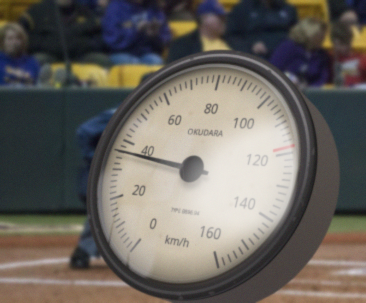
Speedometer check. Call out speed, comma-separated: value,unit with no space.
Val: 36,km/h
